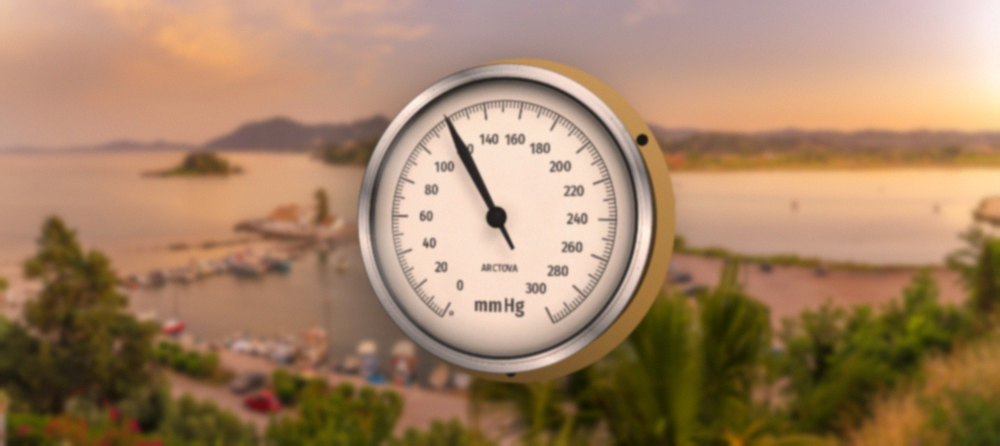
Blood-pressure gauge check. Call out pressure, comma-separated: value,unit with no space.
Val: 120,mmHg
